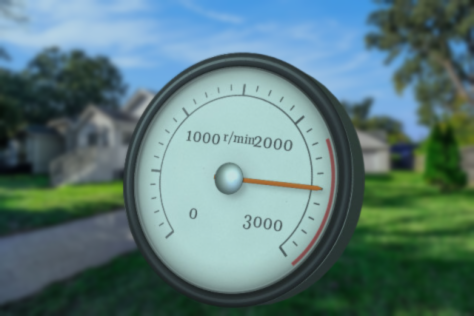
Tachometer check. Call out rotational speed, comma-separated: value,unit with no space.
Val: 2500,rpm
